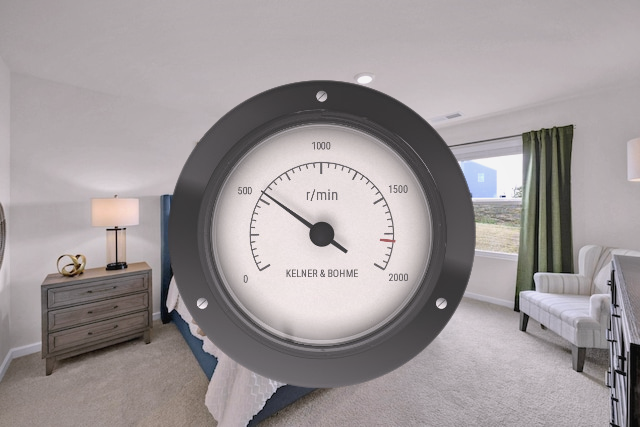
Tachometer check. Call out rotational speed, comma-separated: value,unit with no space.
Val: 550,rpm
